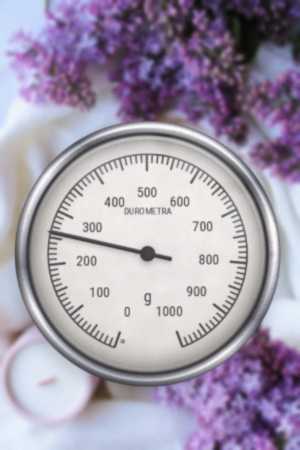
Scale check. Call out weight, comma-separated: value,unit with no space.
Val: 260,g
